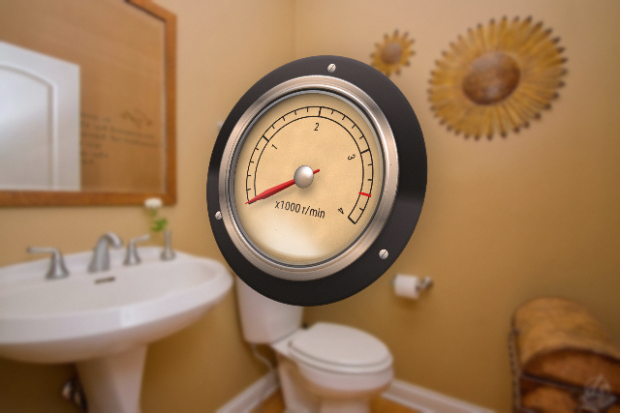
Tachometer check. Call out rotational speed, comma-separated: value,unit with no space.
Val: 0,rpm
